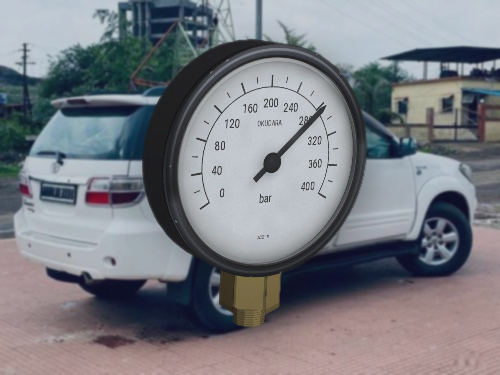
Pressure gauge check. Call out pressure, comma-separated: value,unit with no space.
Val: 280,bar
